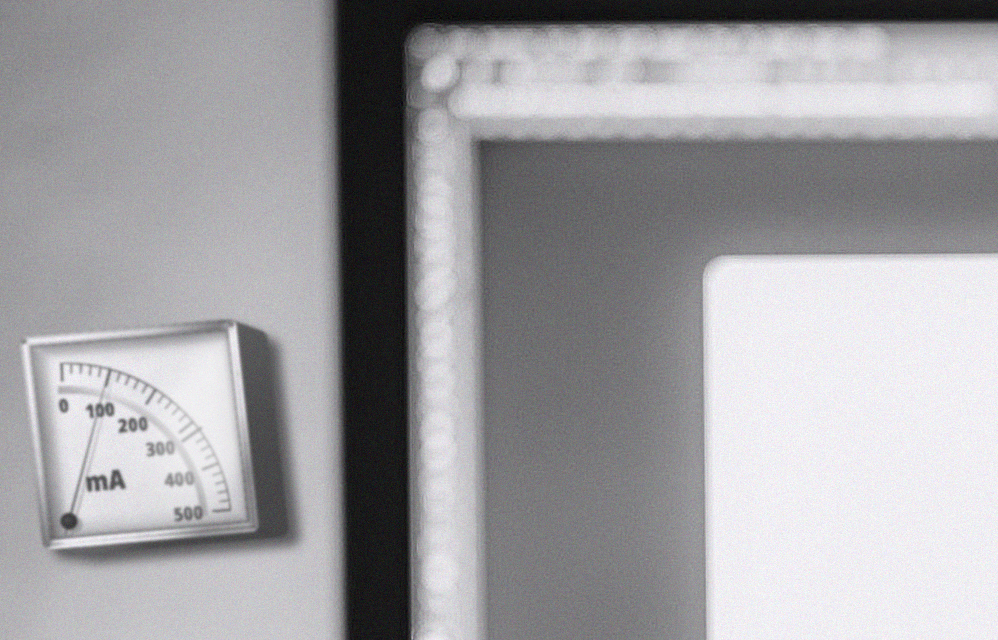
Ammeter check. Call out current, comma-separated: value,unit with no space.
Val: 100,mA
